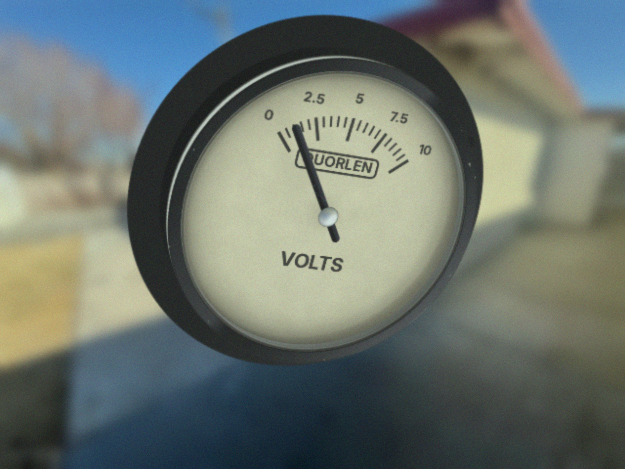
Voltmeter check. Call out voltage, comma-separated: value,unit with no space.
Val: 1,V
